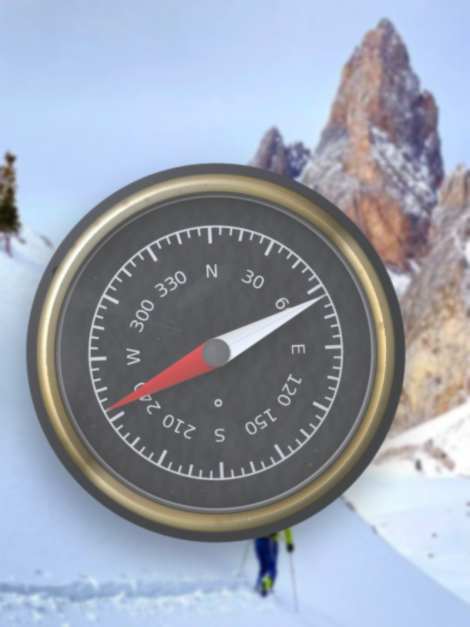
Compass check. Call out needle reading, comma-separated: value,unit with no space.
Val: 245,°
